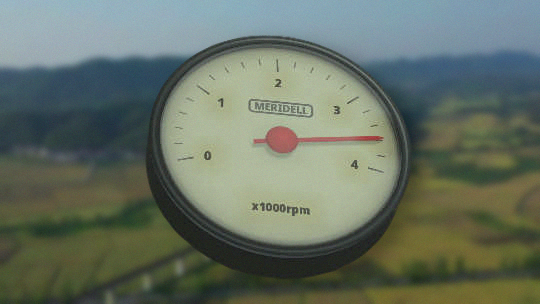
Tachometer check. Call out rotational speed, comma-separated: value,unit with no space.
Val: 3600,rpm
